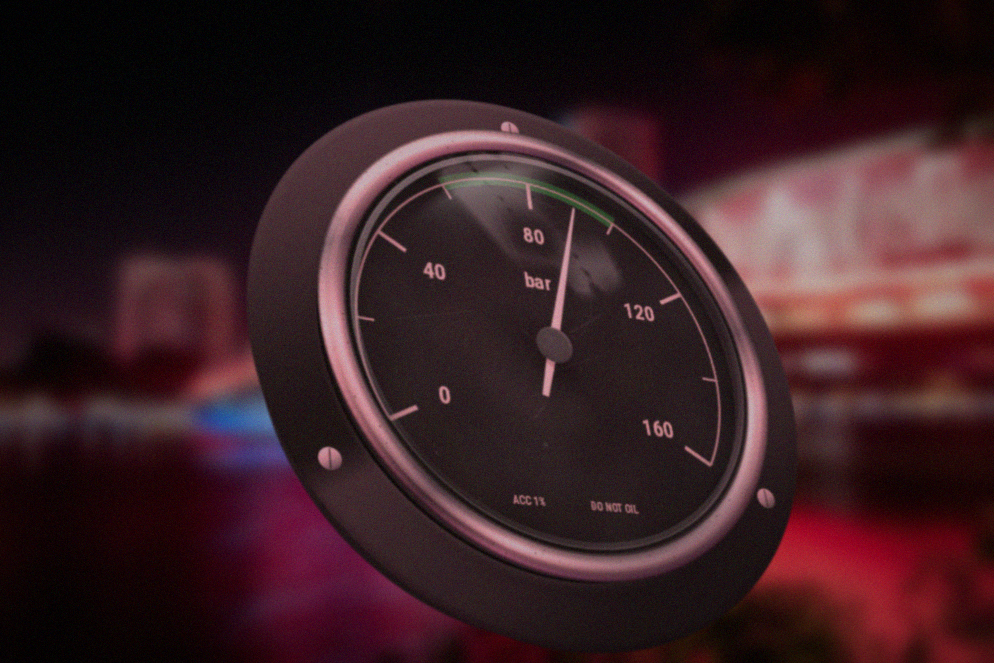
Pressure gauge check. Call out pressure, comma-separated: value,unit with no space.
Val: 90,bar
